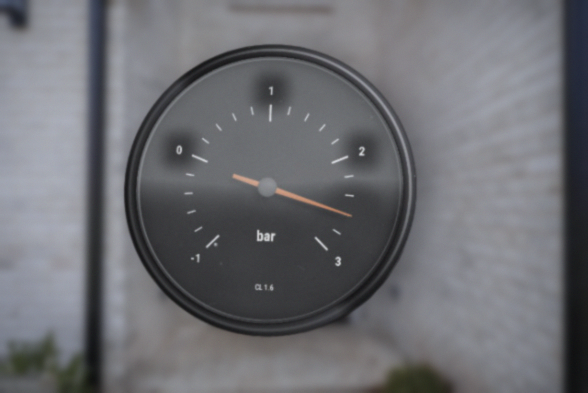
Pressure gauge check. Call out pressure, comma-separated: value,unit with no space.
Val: 2.6,bar
